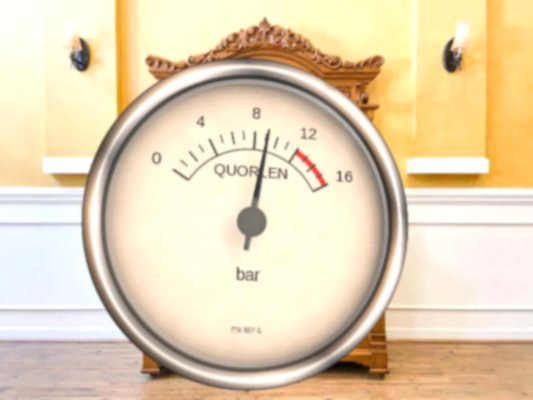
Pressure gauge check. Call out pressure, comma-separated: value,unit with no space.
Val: 9,bar
